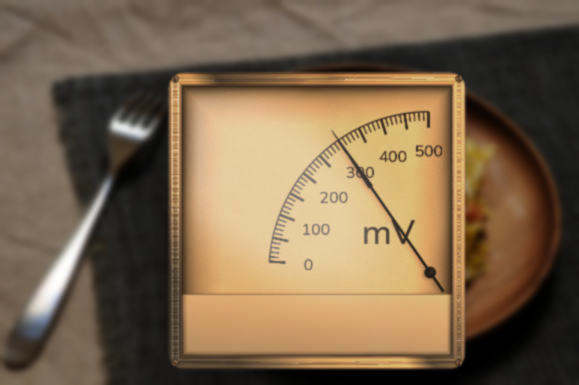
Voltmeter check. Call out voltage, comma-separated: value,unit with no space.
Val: 300,mV
